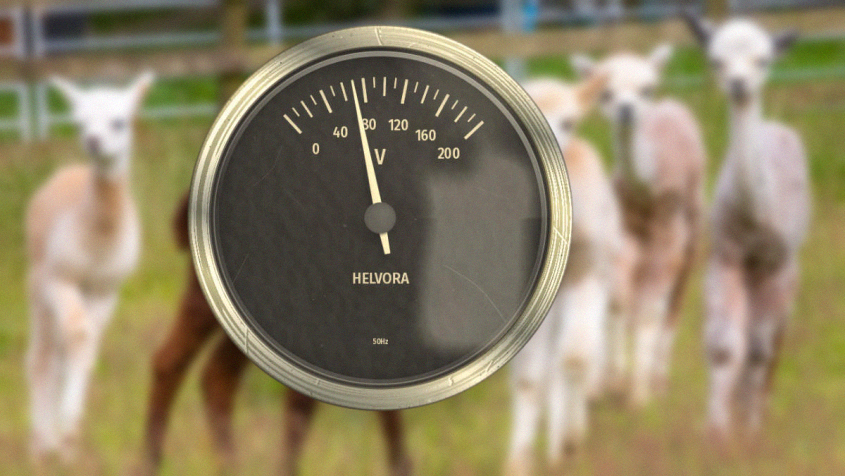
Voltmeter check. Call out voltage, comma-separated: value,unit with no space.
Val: 70,V
